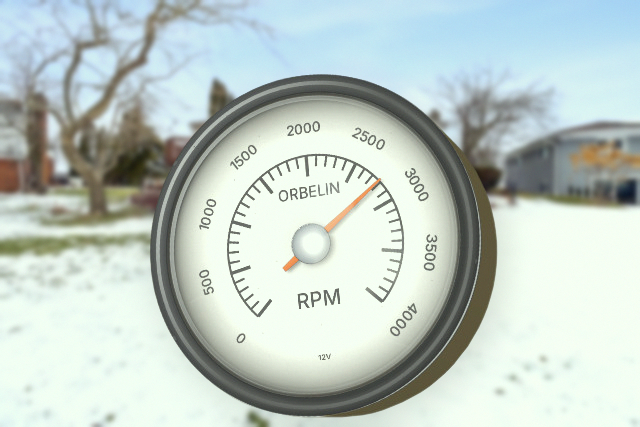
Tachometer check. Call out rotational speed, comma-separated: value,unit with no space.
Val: 2800,rpm
